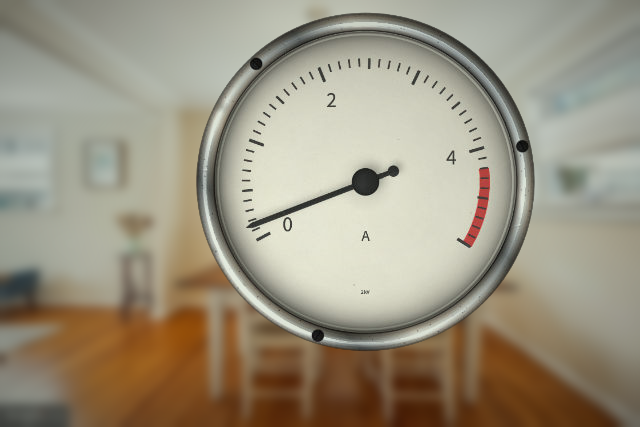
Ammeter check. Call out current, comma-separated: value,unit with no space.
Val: 0.15,A
